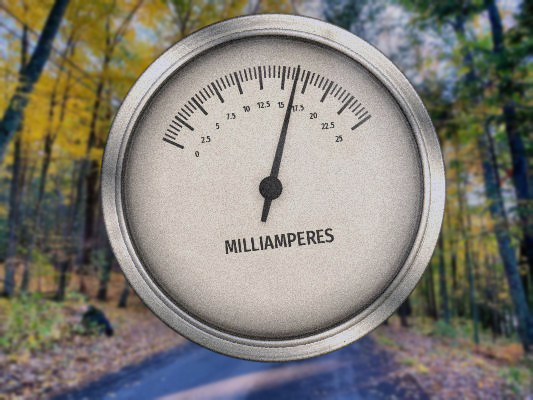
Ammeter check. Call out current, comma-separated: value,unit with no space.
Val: 16.5,mA
